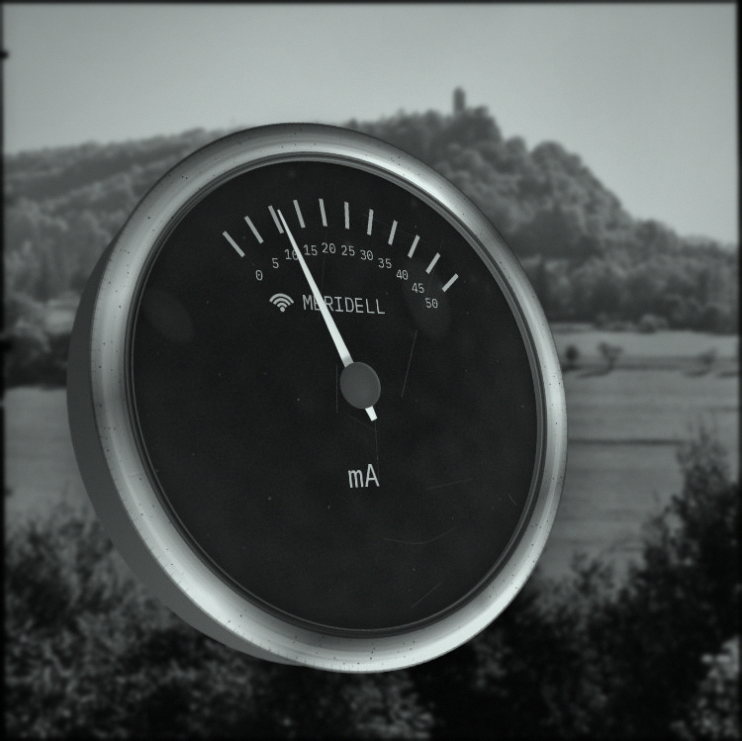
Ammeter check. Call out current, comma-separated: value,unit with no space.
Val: 10,mA
